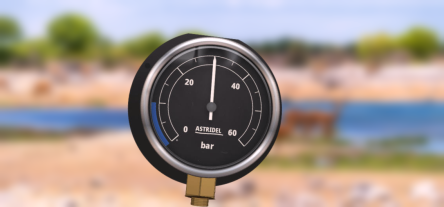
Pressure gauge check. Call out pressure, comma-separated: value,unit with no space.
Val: 30,bar
